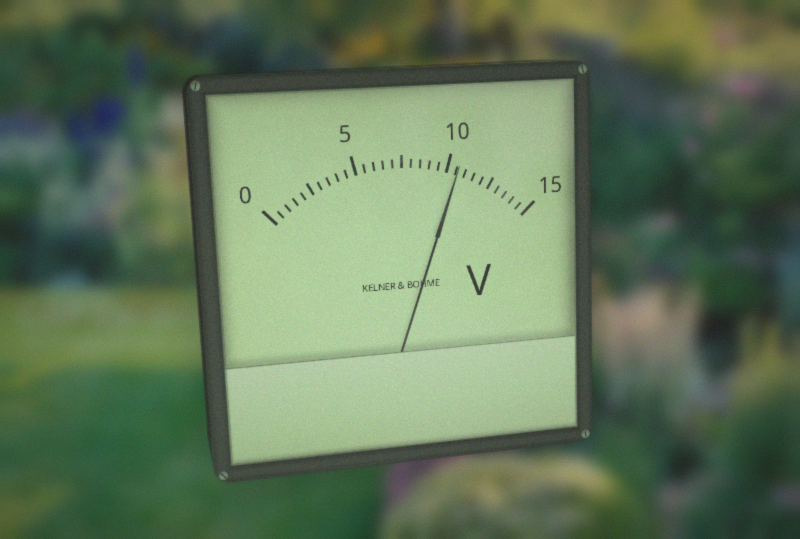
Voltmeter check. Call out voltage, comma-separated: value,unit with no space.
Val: 10.5,V
